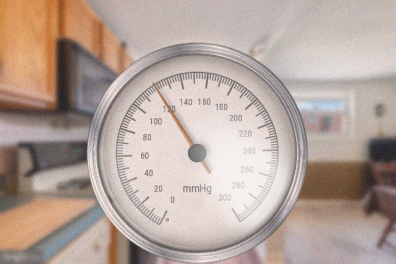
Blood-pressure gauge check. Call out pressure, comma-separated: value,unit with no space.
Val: 120,mmHg
